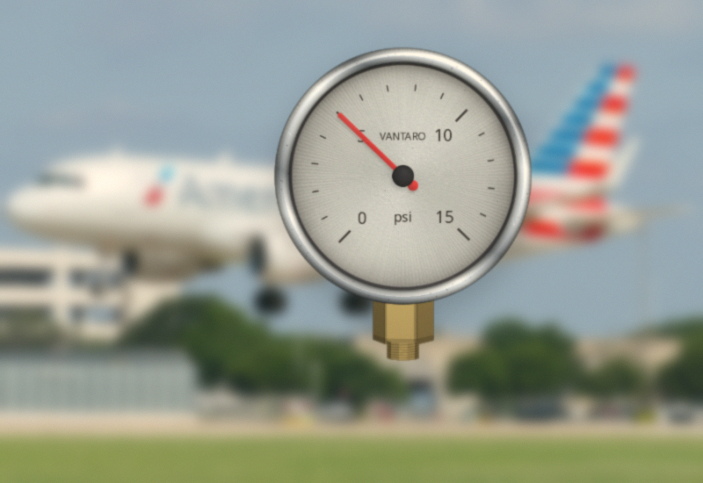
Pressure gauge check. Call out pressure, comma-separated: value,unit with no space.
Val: 5,psi
